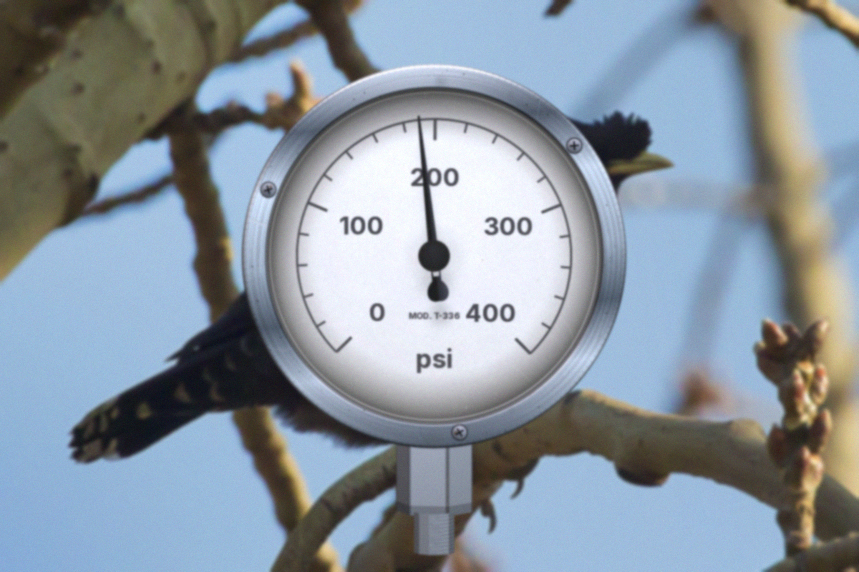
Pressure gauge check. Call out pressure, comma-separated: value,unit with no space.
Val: 190,psi
